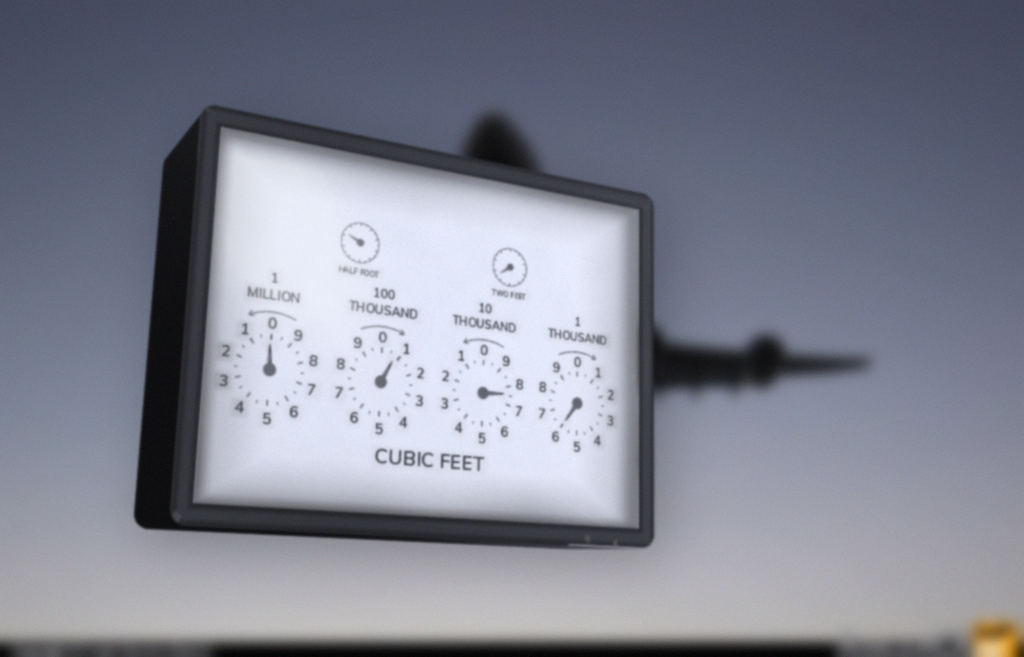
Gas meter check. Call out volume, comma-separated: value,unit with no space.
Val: 7600,ft³
